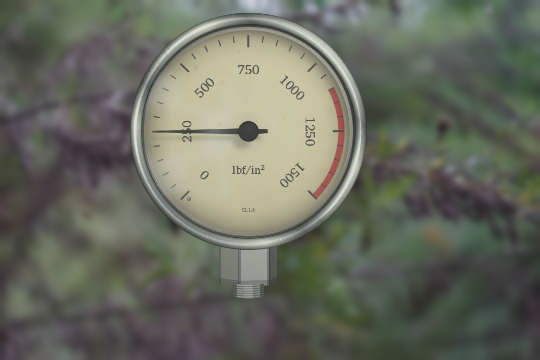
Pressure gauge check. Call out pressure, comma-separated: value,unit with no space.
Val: 250,psi
